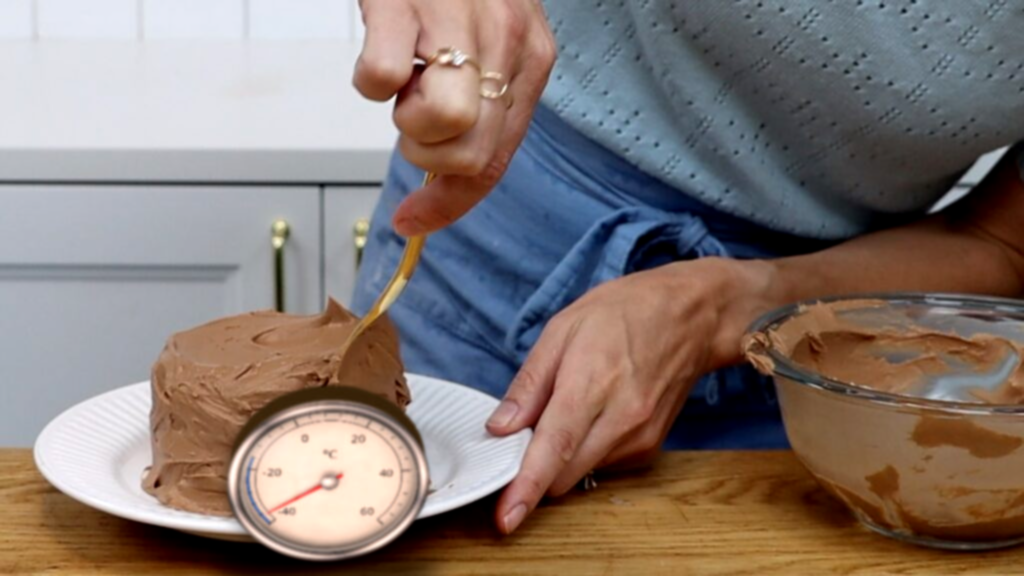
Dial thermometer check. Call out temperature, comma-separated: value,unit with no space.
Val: -36,°C
